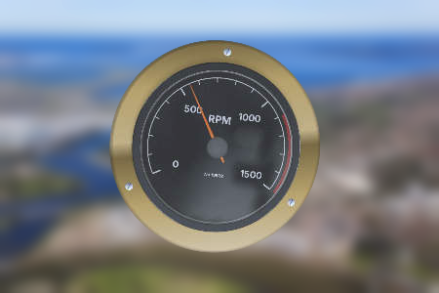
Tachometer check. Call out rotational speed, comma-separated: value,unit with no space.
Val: 550,rpm
